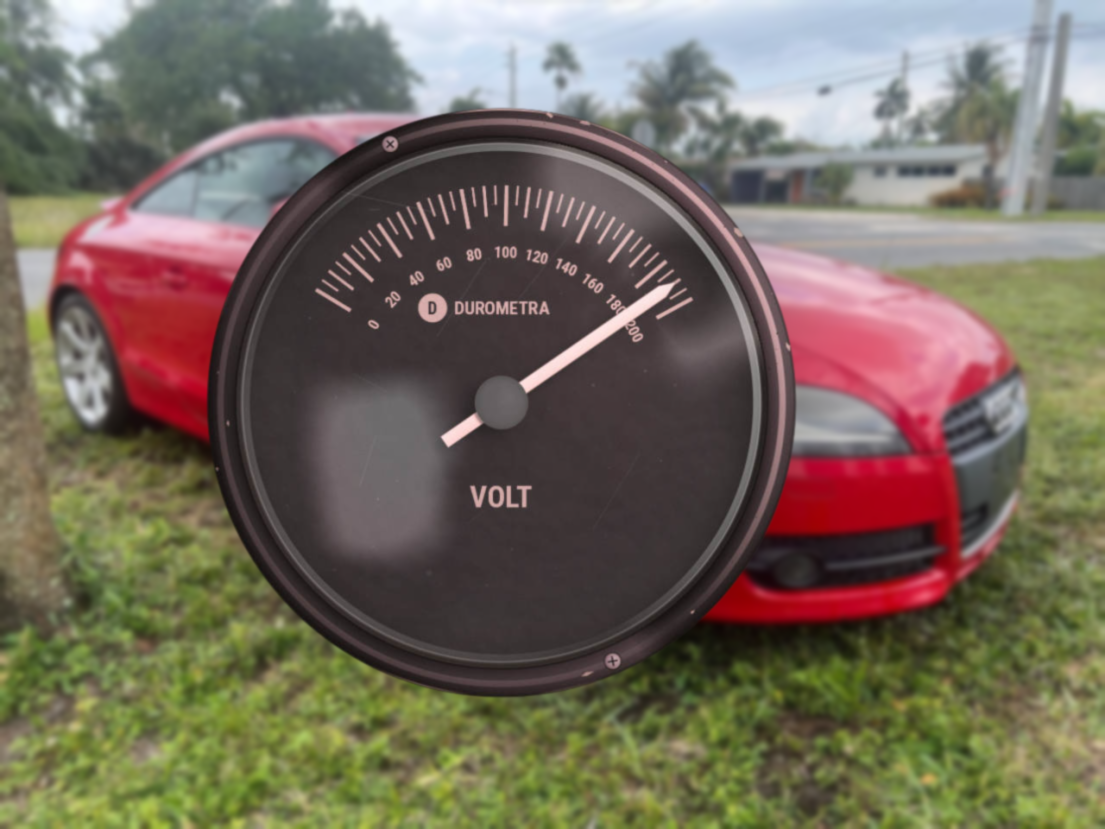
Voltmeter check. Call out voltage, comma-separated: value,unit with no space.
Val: 190,V
